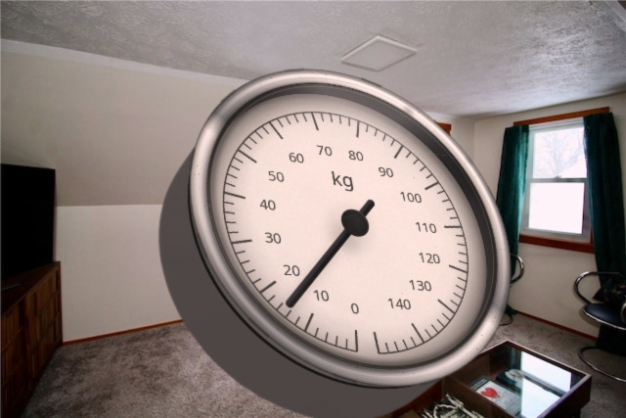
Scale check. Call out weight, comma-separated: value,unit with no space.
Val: 15,kg
